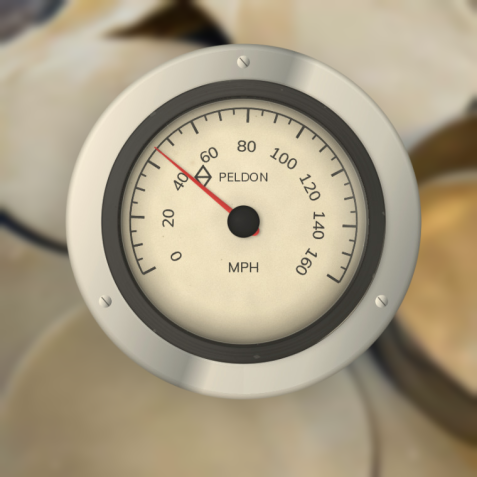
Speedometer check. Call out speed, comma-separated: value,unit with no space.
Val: 45,mph
